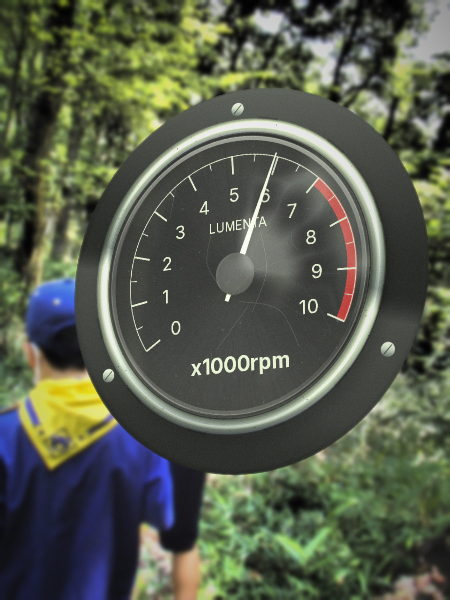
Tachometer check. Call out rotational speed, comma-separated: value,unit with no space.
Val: 6000,rpm
